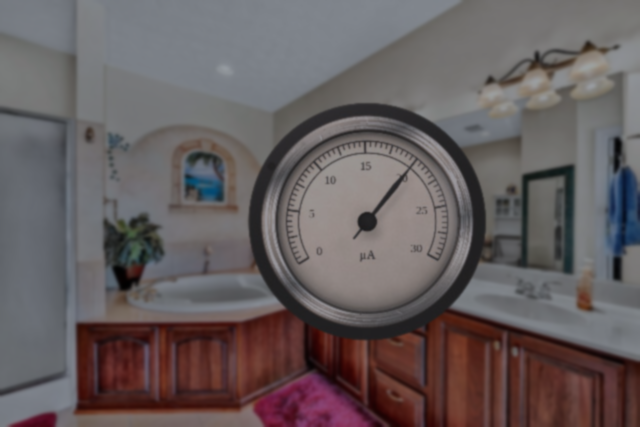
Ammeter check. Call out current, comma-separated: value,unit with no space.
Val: 20,µA
